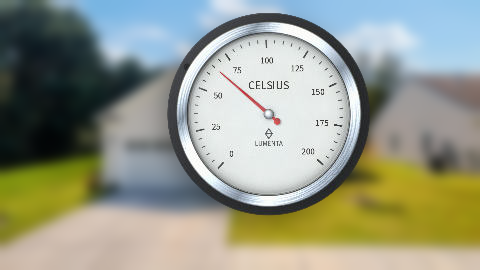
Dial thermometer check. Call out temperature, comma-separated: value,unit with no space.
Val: 65,°C
